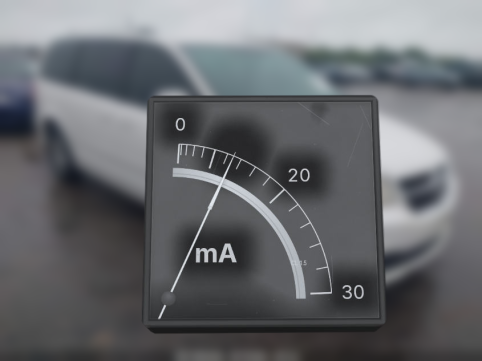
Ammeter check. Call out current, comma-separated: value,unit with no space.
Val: 13,mA
